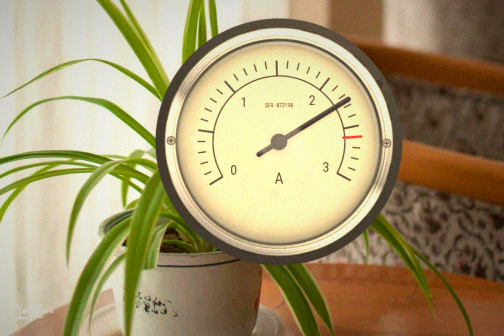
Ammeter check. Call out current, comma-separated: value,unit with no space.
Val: 2.25,A
